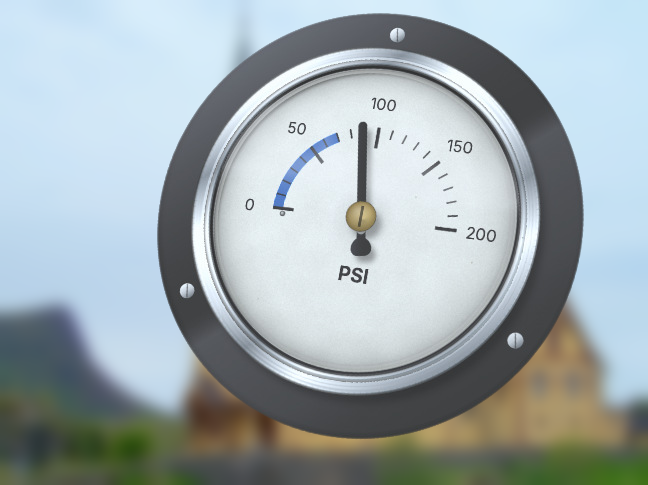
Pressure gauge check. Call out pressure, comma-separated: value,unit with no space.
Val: 90,psi
